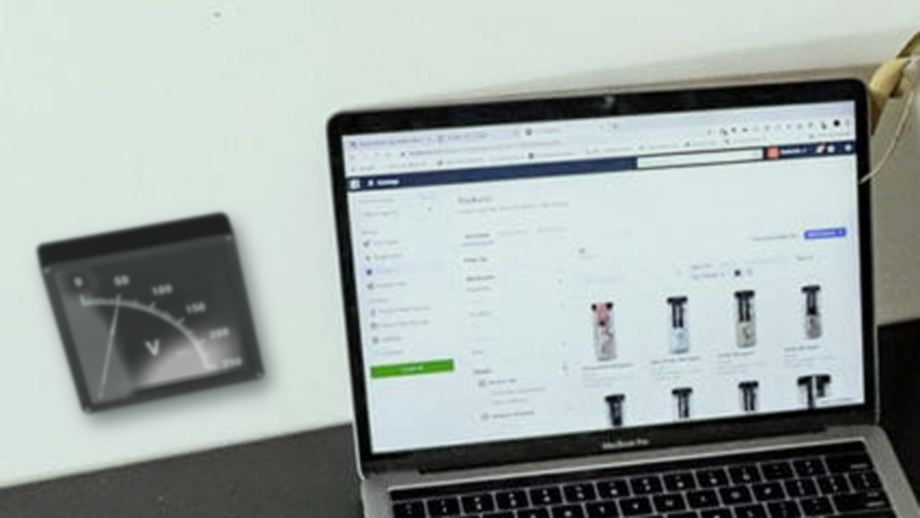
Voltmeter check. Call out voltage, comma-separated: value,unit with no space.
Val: 50,V
